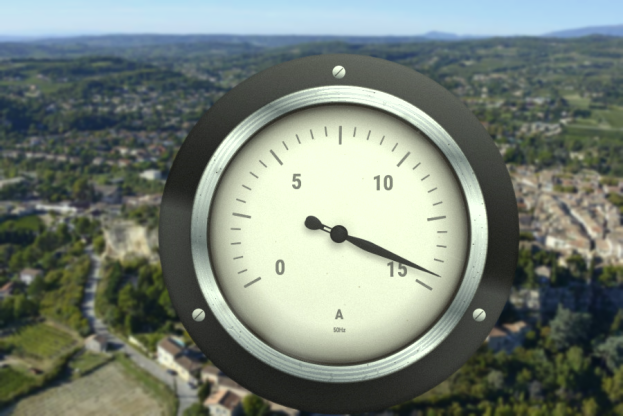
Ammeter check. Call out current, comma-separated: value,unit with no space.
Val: 14.5,A
